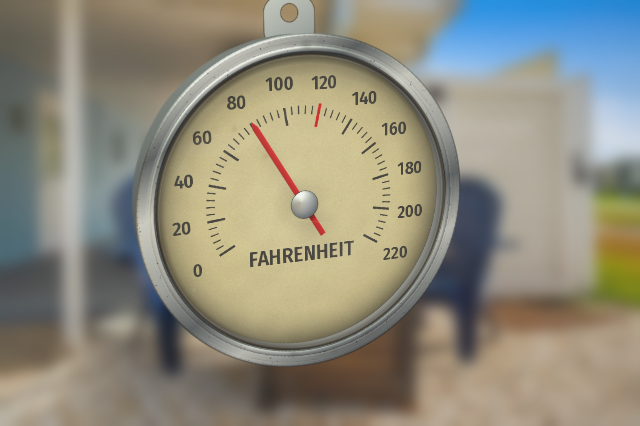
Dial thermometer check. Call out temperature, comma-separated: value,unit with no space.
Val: 80,°F
